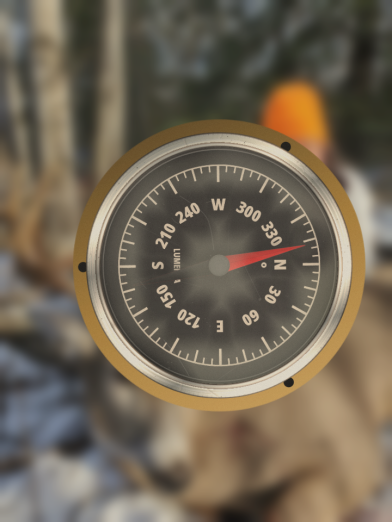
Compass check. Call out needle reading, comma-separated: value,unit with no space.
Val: 347.5,°
